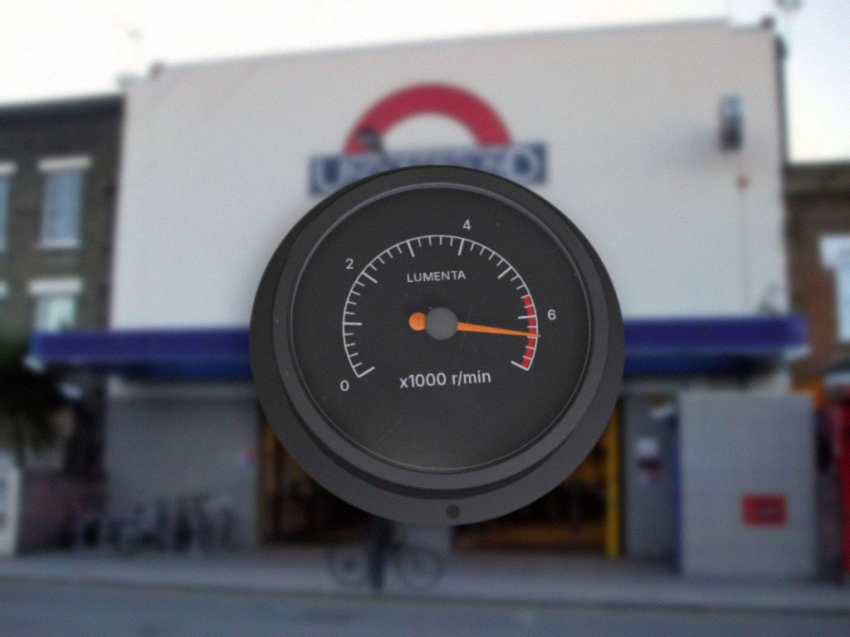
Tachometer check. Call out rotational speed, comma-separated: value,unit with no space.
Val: 6400,rpm
